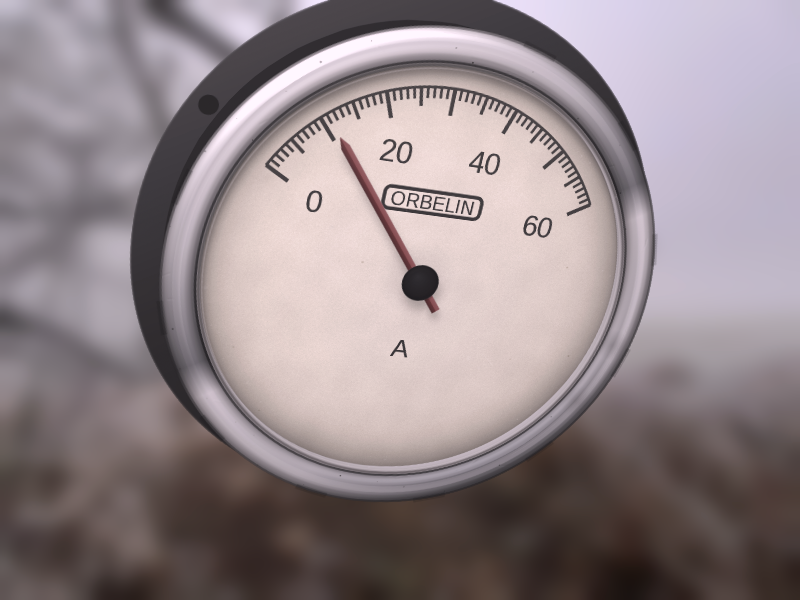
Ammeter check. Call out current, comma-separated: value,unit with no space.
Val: 11,A
